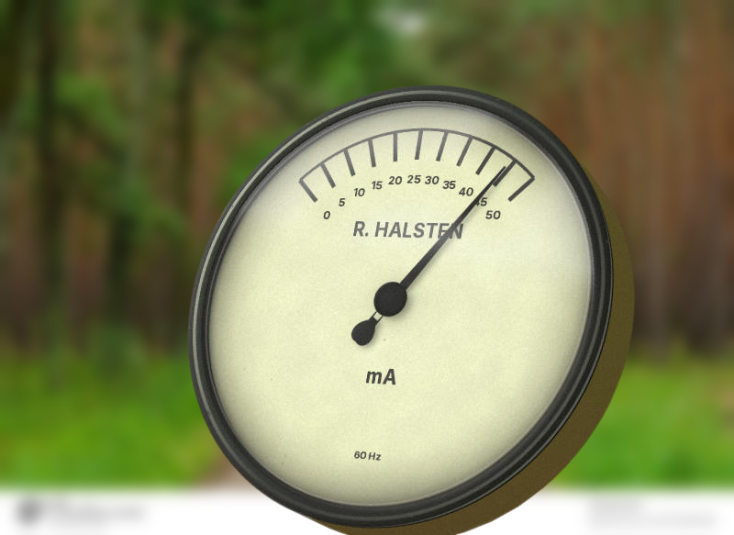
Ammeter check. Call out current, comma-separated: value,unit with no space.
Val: 45,mA
